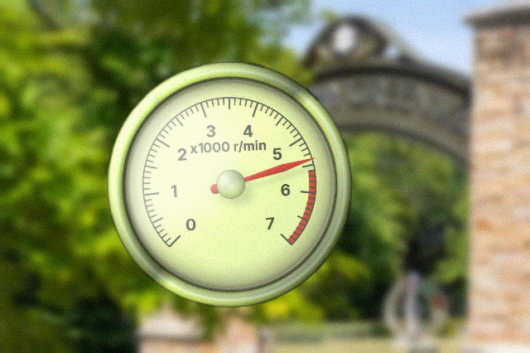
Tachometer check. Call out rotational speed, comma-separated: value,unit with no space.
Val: 5400,rpm
